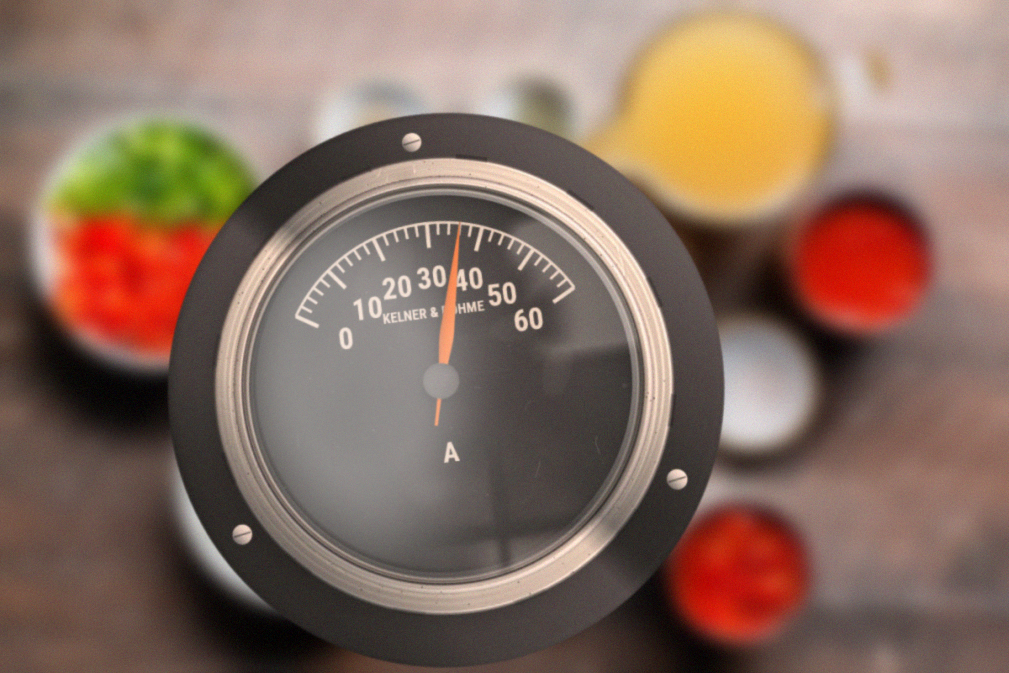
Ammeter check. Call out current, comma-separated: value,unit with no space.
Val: 36,A
